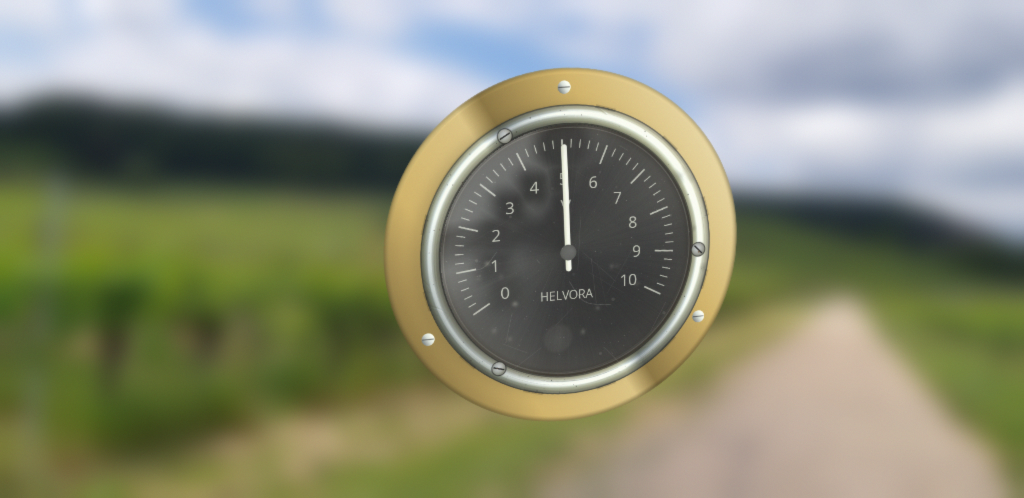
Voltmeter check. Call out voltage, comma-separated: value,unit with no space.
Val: 5,V
